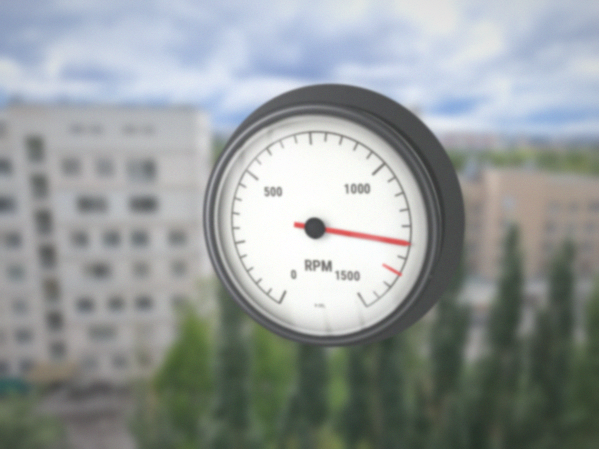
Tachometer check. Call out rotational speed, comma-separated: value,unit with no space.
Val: 1250,rpm
